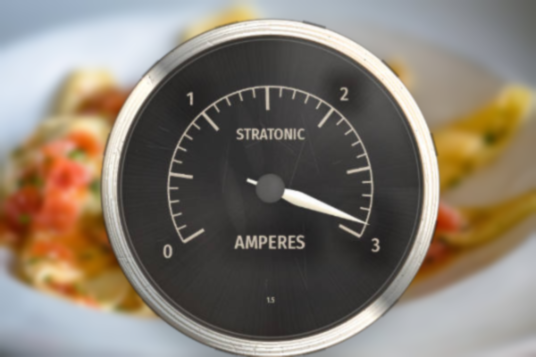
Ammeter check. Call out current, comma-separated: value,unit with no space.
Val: 2.9,A
